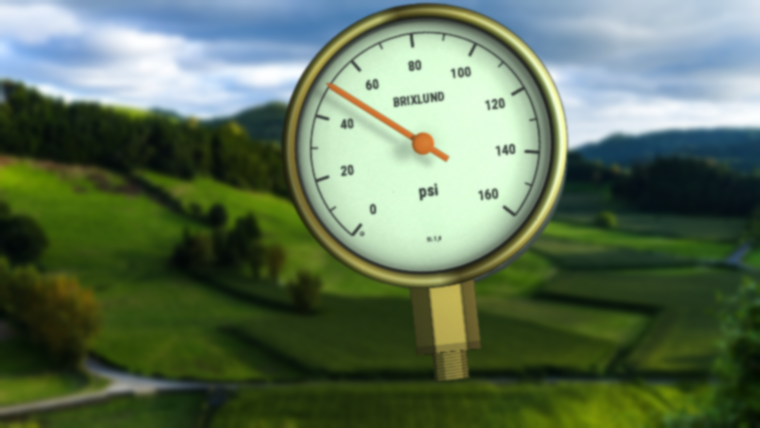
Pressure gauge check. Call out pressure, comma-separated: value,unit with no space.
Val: 50,psi
